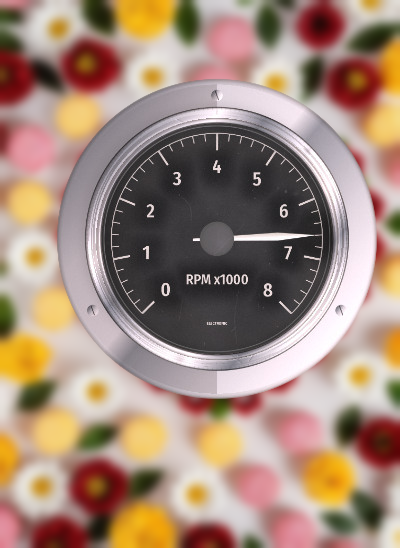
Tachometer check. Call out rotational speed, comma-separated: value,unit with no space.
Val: 6600,rpm
